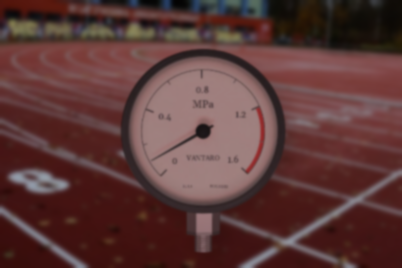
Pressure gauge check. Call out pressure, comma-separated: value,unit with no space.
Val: 0.1,MPa
